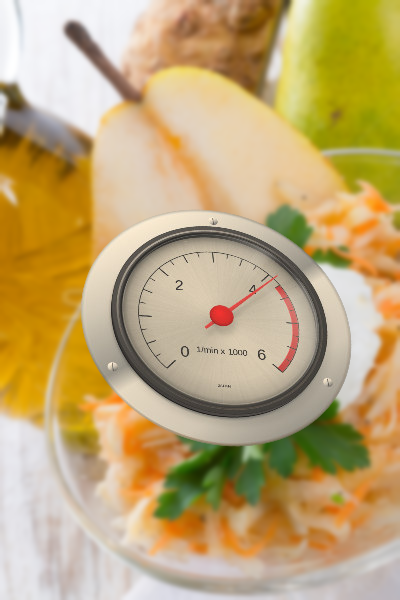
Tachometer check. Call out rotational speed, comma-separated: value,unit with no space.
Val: 4125,rpm
